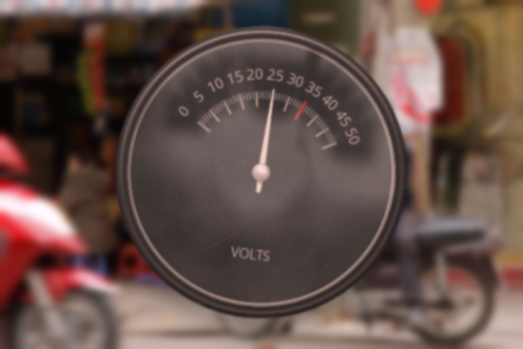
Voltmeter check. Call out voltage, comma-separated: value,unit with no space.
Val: 25,V
